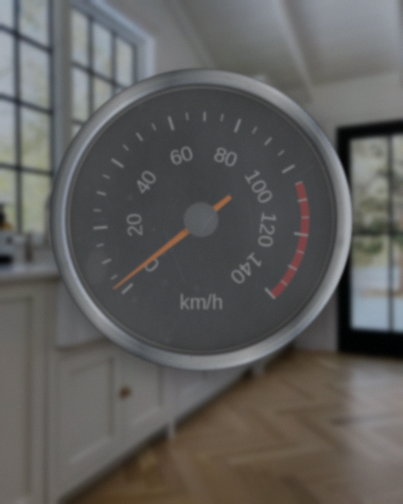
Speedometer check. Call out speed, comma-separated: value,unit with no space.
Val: 2.5,km/h
